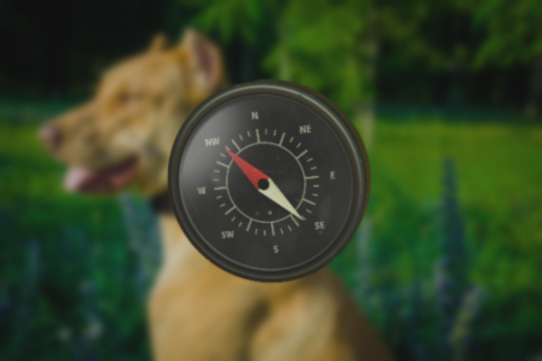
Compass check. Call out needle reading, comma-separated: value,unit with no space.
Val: 320,°
